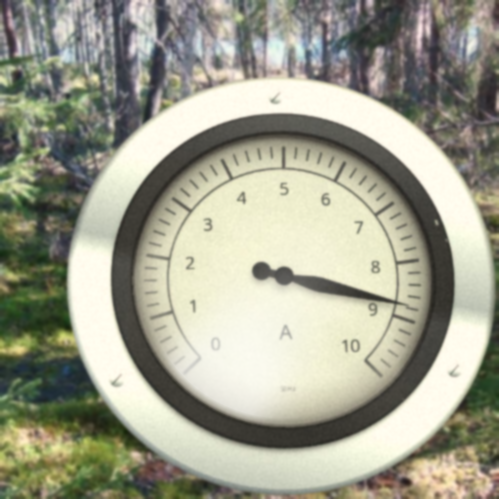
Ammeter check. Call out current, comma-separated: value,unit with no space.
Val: 8.8,A
